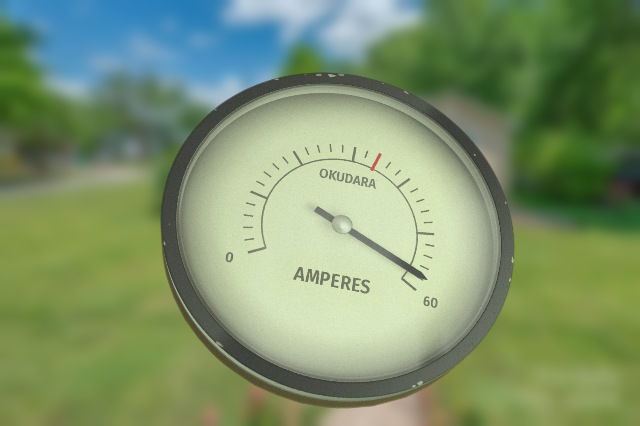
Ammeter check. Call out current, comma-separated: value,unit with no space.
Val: 58,A
